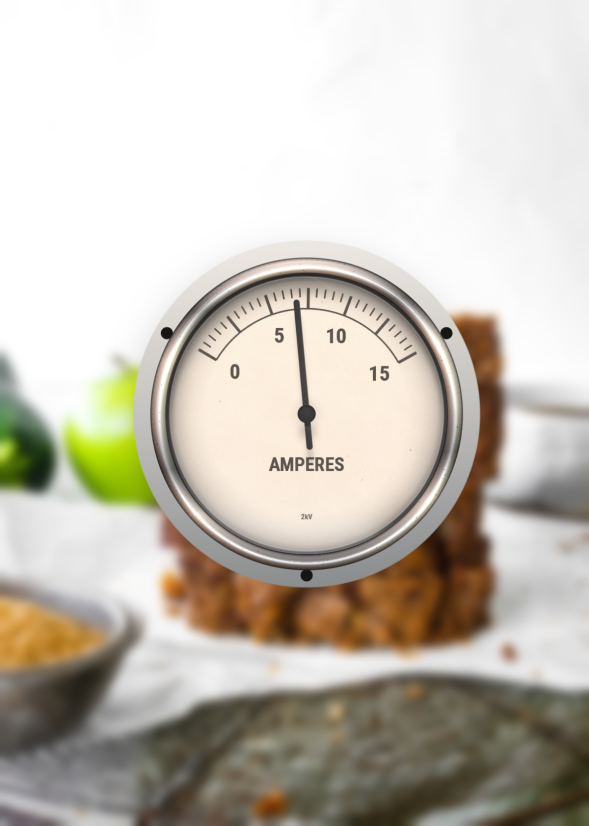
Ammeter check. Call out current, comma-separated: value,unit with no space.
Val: 6.75,A
